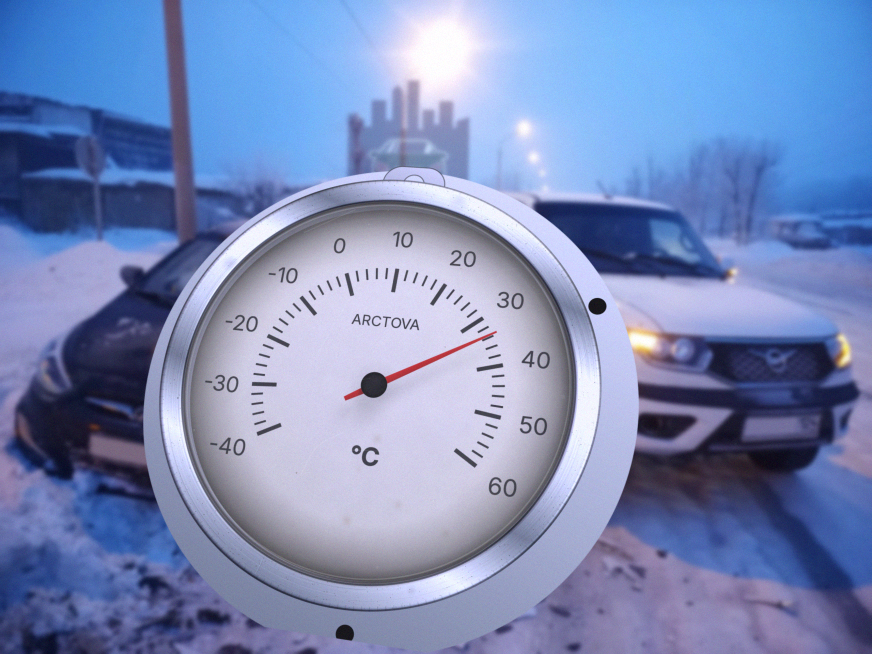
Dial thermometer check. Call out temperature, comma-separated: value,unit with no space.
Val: 34,°C
